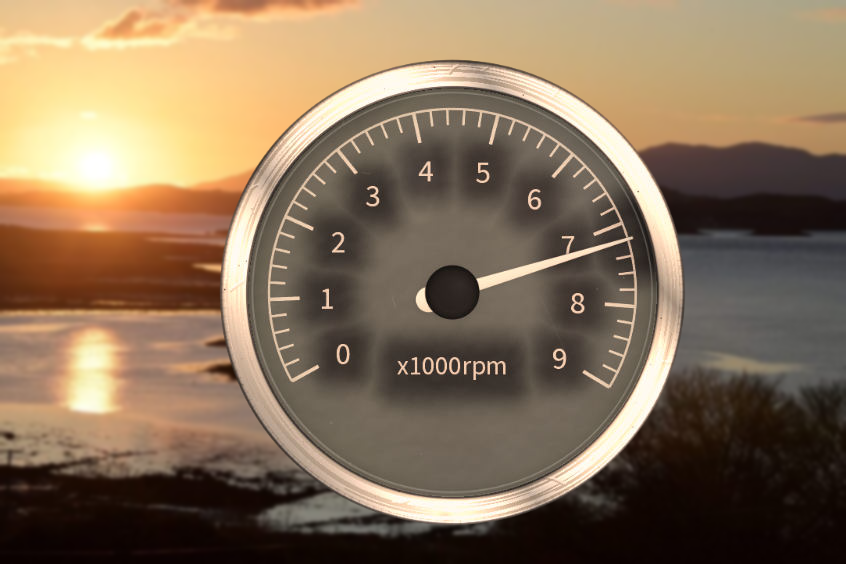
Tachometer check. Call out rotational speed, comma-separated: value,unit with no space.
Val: 7200,rpm
